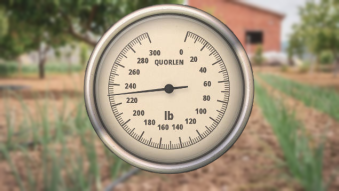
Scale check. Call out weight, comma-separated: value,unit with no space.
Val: 230,lb
